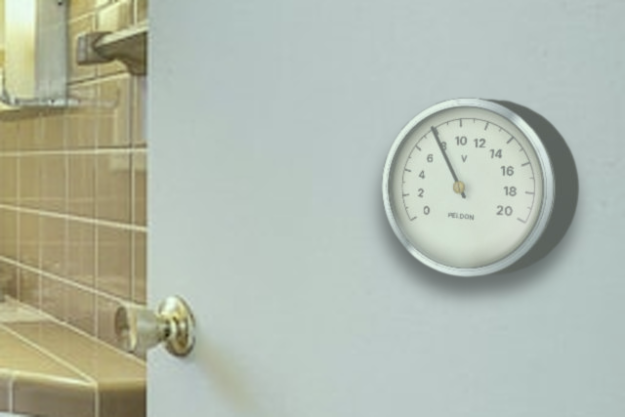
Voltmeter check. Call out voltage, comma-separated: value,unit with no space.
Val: 8,V
